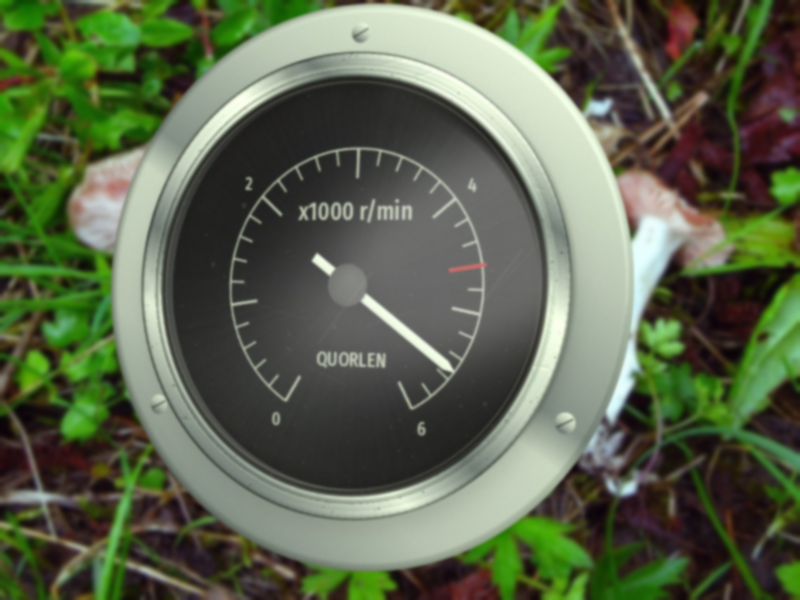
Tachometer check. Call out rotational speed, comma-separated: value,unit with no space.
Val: 5500,rpm
